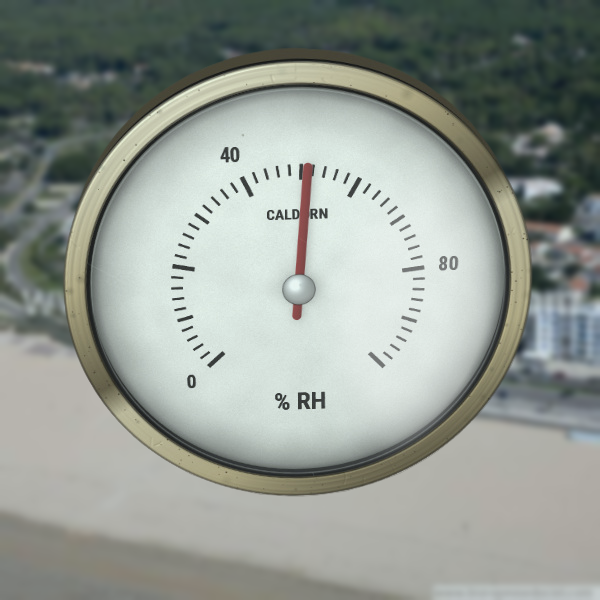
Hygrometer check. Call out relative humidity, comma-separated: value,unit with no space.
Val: 51,%
